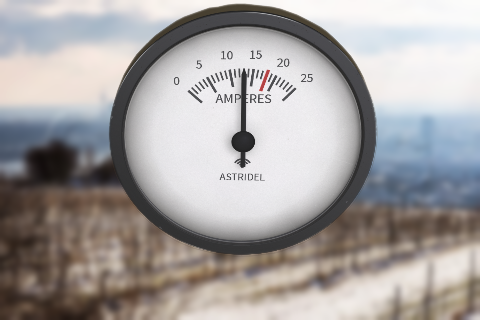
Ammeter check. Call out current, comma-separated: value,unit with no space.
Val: 13,A
